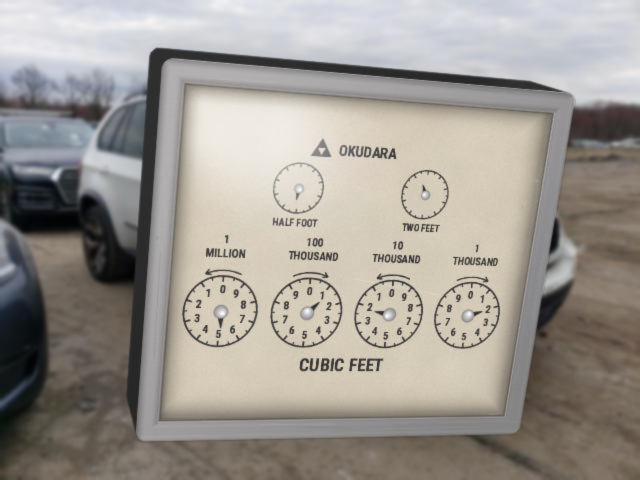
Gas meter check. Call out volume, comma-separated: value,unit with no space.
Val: 512200,ft³
